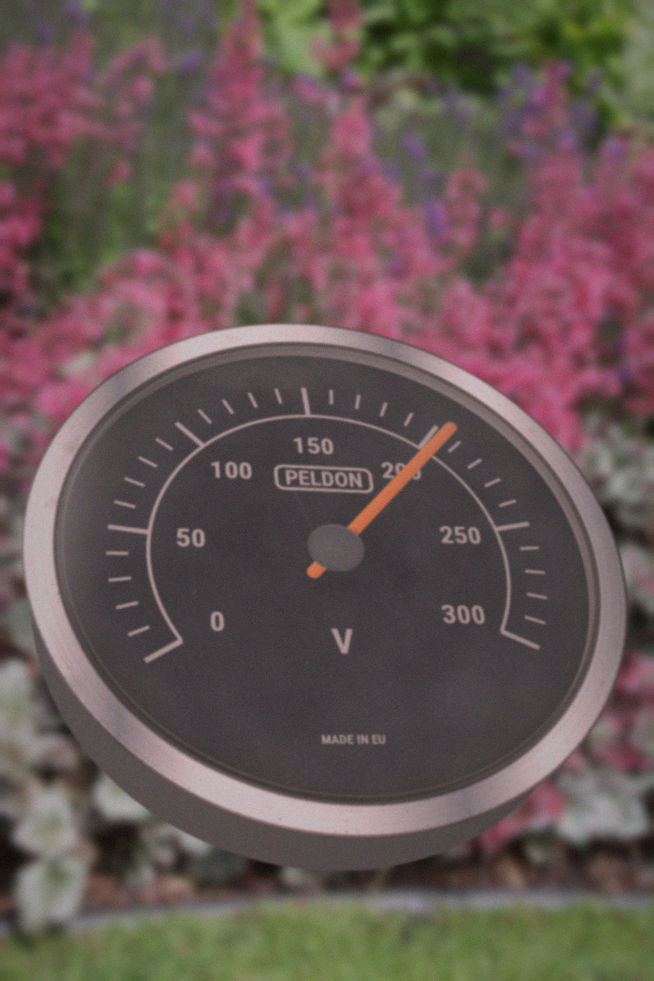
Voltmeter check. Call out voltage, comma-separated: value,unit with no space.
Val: 205,V
